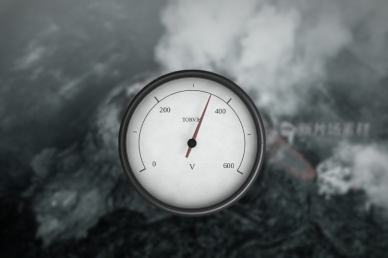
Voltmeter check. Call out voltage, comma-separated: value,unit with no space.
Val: 350,V
